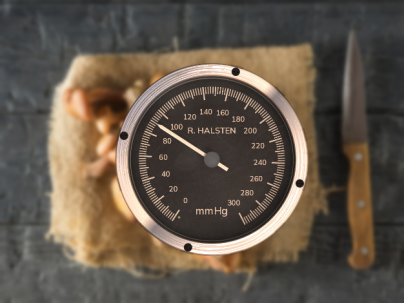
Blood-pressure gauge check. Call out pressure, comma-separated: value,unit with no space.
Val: 90,mmHg
